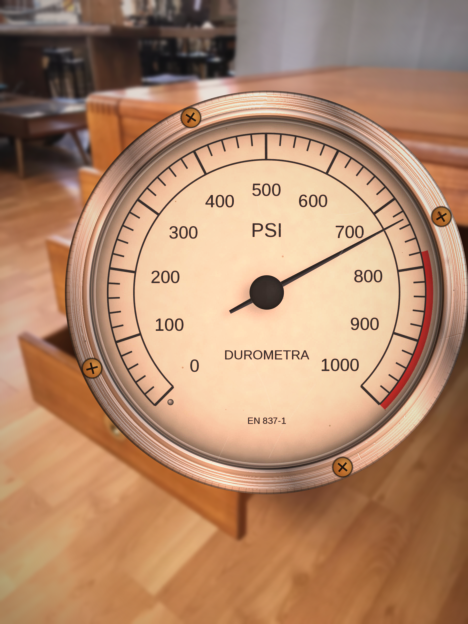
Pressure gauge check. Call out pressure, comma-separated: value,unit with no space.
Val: 730,psi
